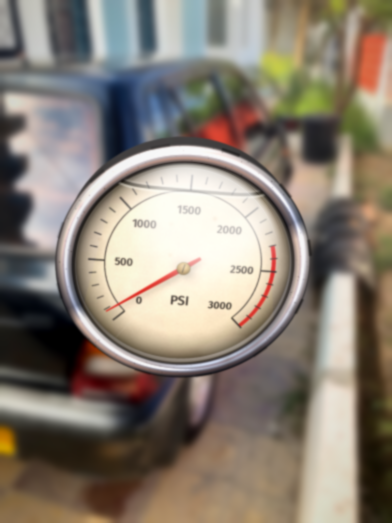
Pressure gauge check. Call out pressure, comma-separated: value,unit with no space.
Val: 100,psi
